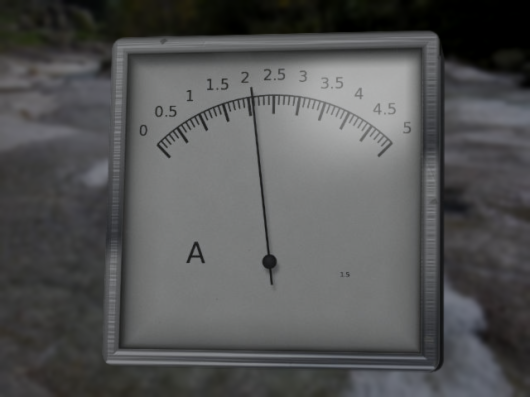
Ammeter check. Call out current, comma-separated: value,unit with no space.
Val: 2.1,A
